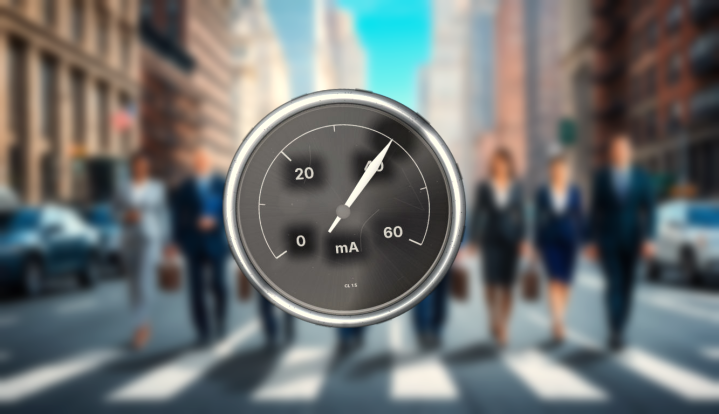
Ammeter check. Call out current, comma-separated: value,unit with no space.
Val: 40,mA
